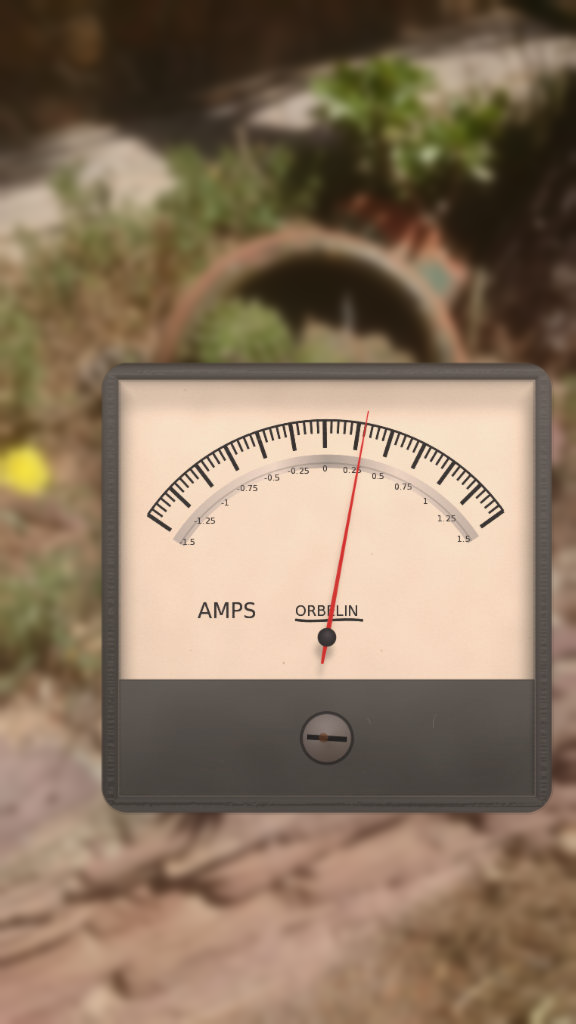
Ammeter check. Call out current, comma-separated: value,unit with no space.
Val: 0.3,A
